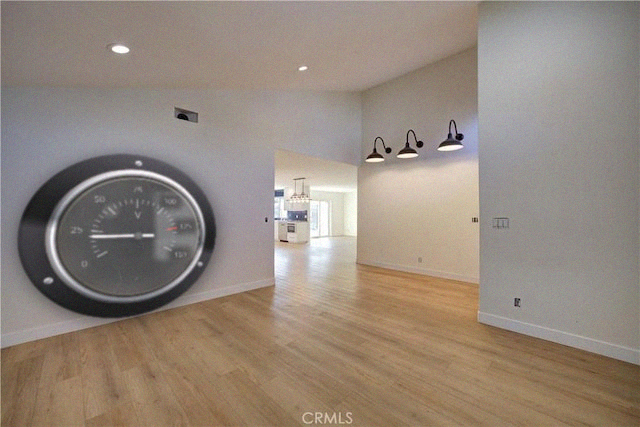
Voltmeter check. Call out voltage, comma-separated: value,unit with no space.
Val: 20,V
